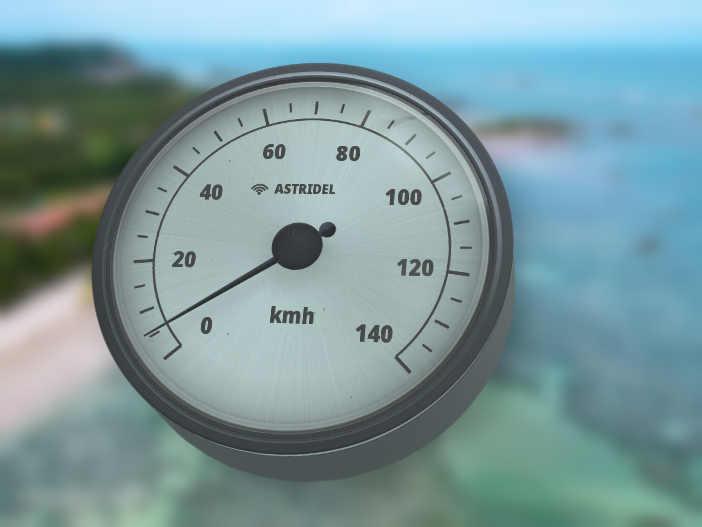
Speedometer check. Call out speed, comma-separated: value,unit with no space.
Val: 5,km/h
